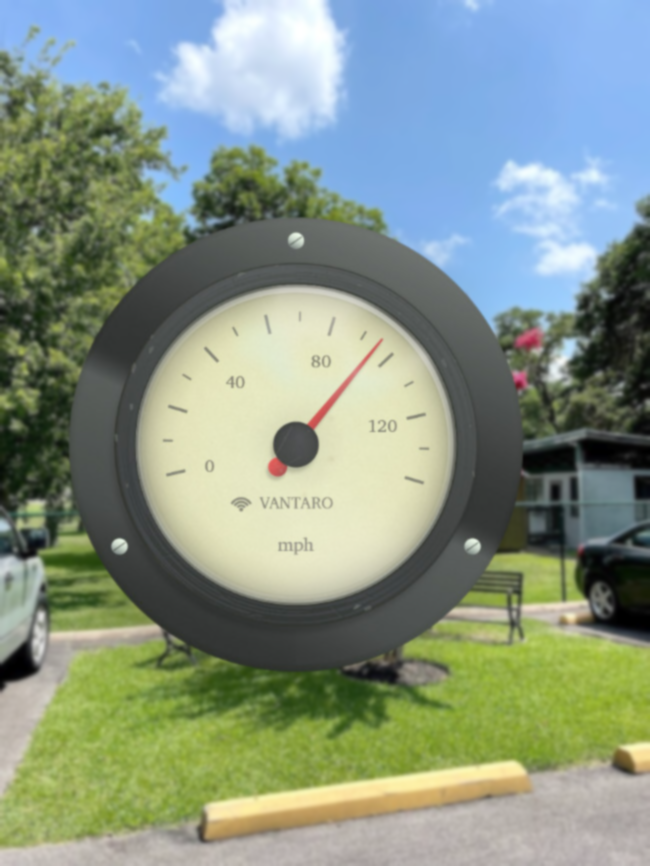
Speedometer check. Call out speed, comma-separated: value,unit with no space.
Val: 95,mph
